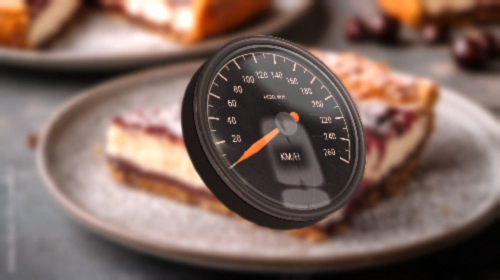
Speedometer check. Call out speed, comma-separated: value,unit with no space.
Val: 0,km/h
